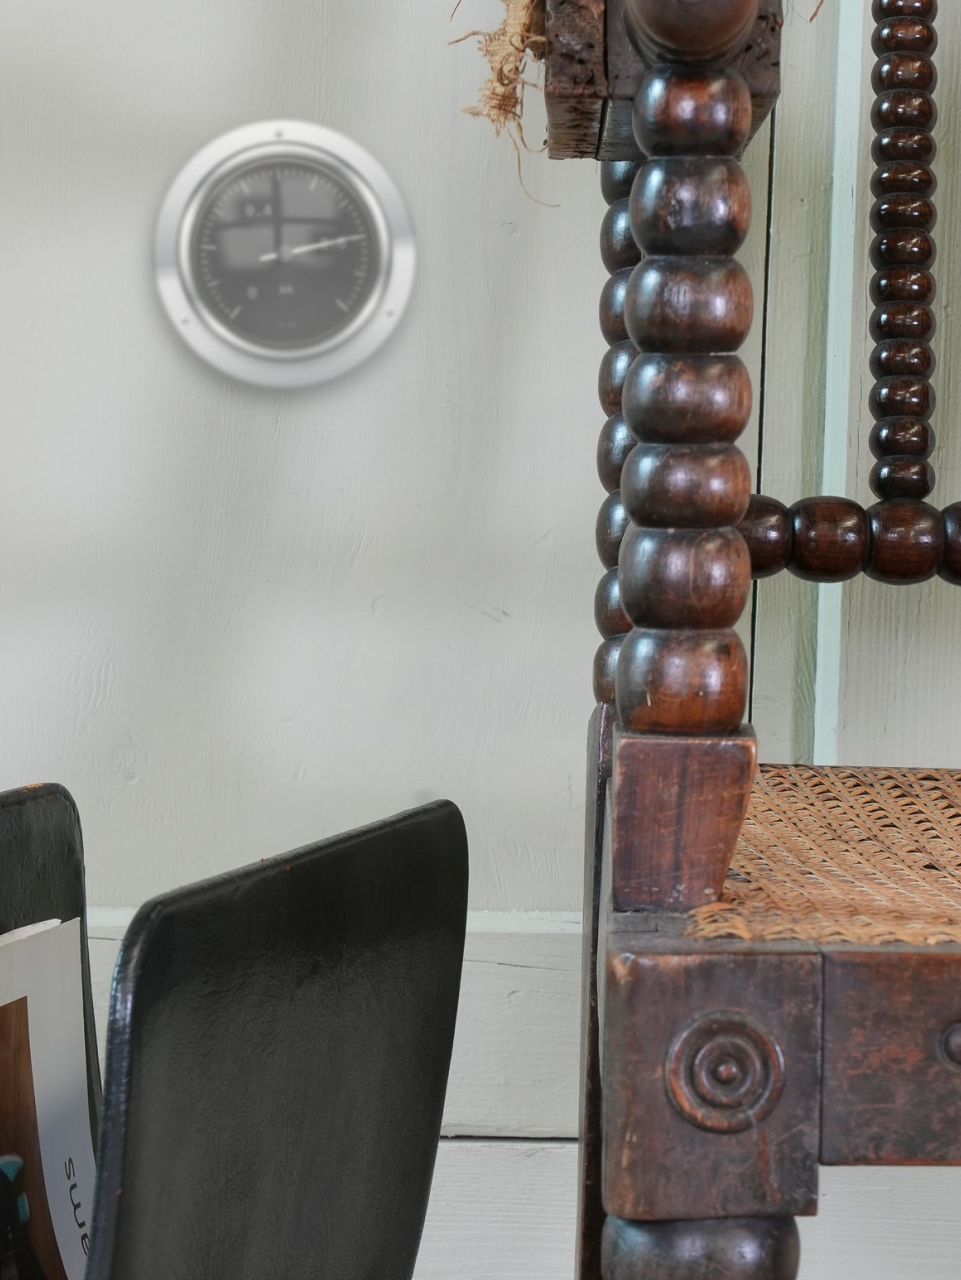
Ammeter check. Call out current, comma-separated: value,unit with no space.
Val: 0.8,kA
